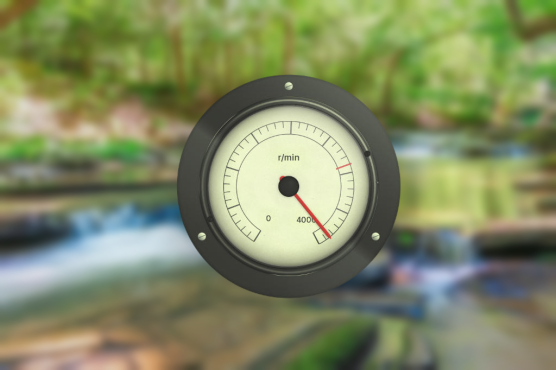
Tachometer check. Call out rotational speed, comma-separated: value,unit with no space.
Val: 3850,rpm
